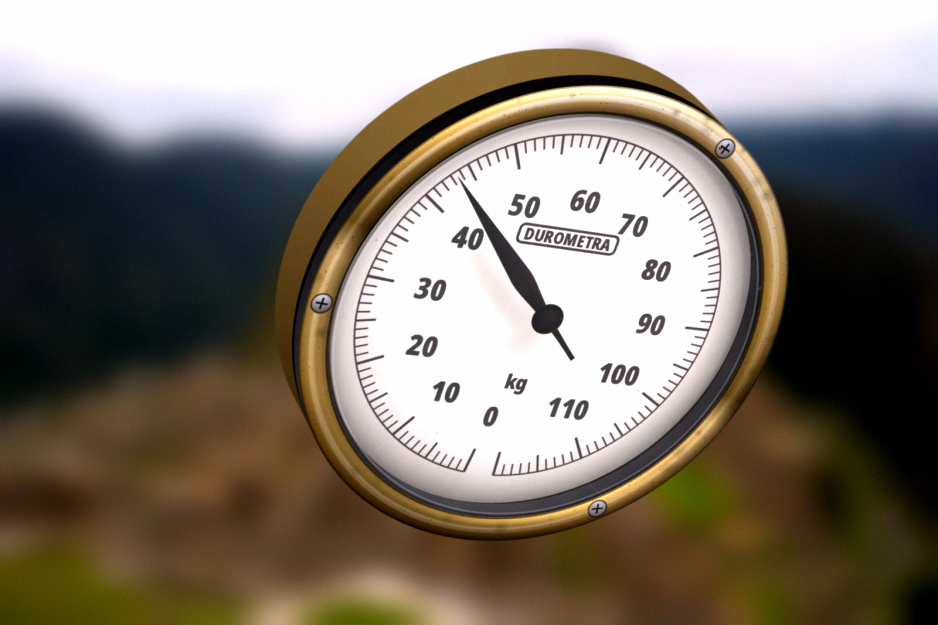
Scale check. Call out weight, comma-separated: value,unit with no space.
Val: 43.5,kg
